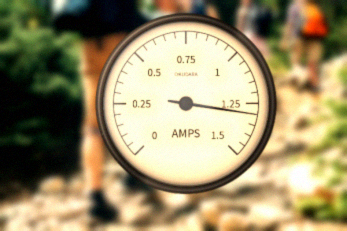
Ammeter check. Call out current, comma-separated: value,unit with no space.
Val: 1.3,A
